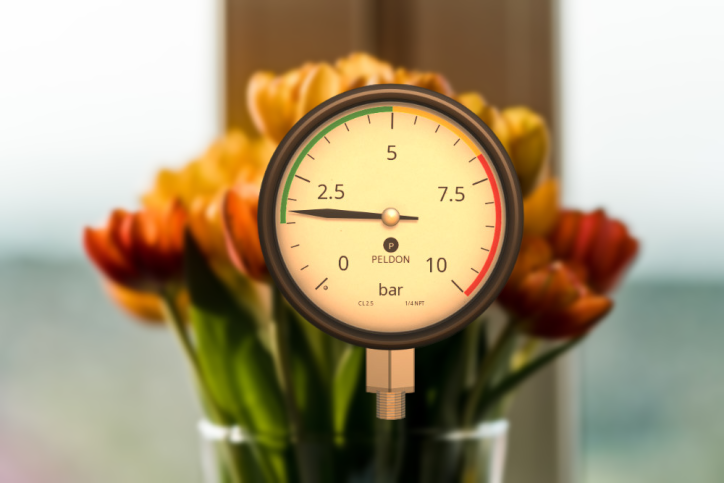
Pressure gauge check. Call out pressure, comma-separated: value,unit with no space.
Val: 1.75,bar
